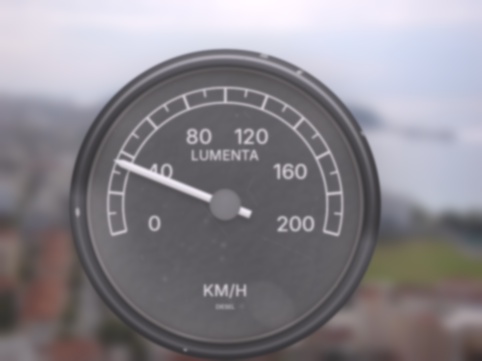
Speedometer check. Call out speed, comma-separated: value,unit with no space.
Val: 35,km/h
